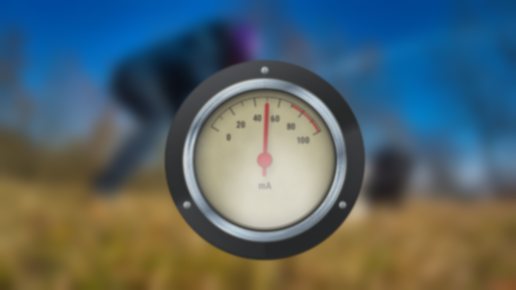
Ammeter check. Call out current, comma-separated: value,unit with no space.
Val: 50,mA
